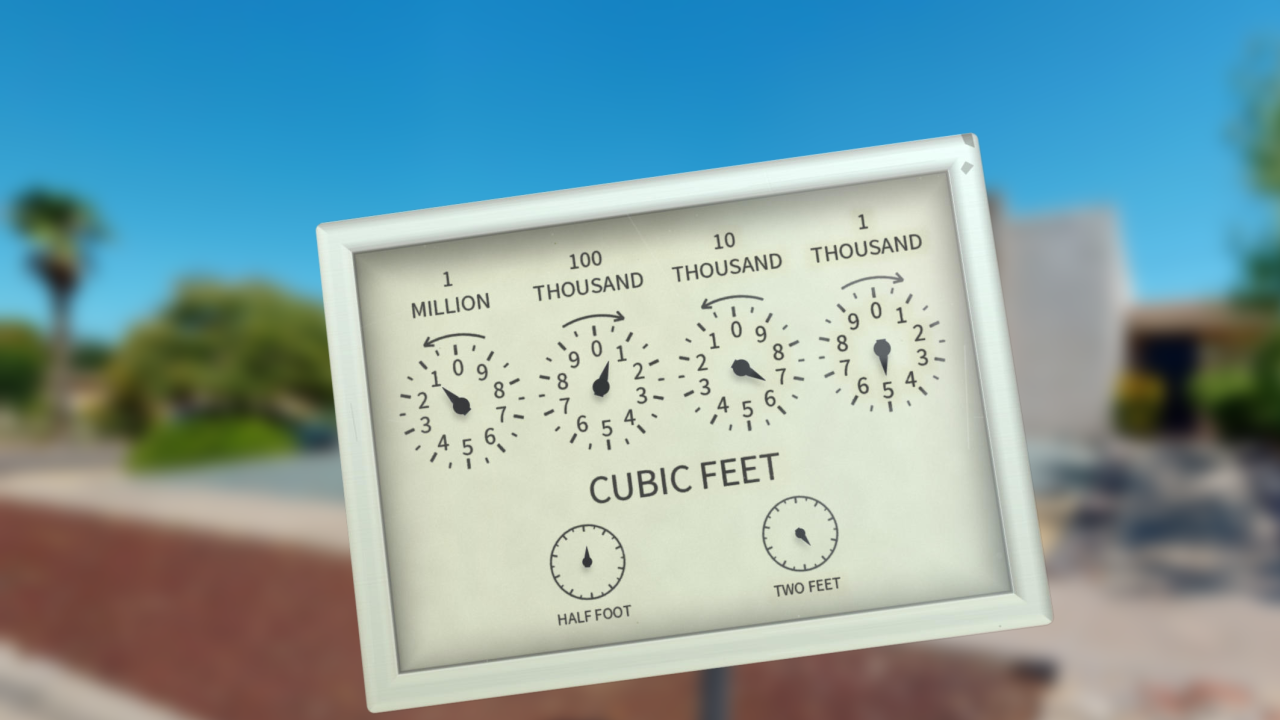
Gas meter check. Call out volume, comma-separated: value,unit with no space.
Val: 106500,ft³
